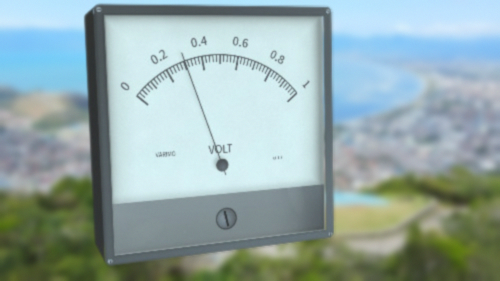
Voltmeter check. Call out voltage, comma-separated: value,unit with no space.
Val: 0.3,V
